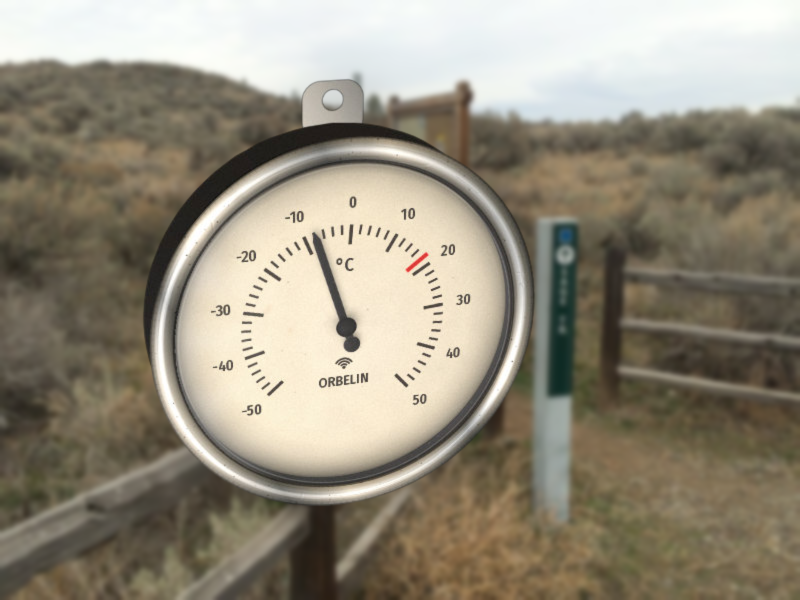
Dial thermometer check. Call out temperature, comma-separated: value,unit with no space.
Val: -8,°C
